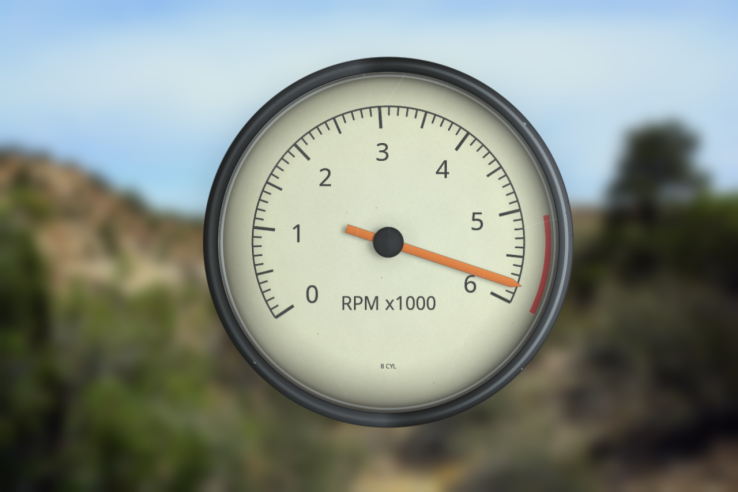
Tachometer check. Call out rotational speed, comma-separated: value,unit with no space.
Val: 5800,rpm
